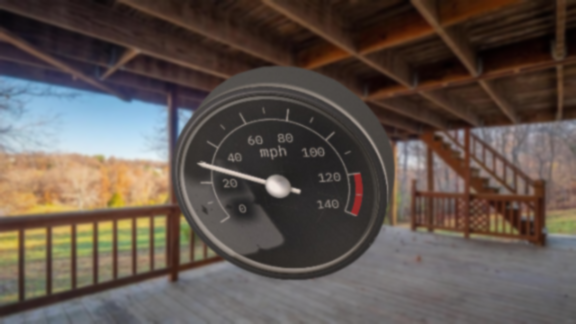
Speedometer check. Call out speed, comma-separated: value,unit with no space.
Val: 30,mph
